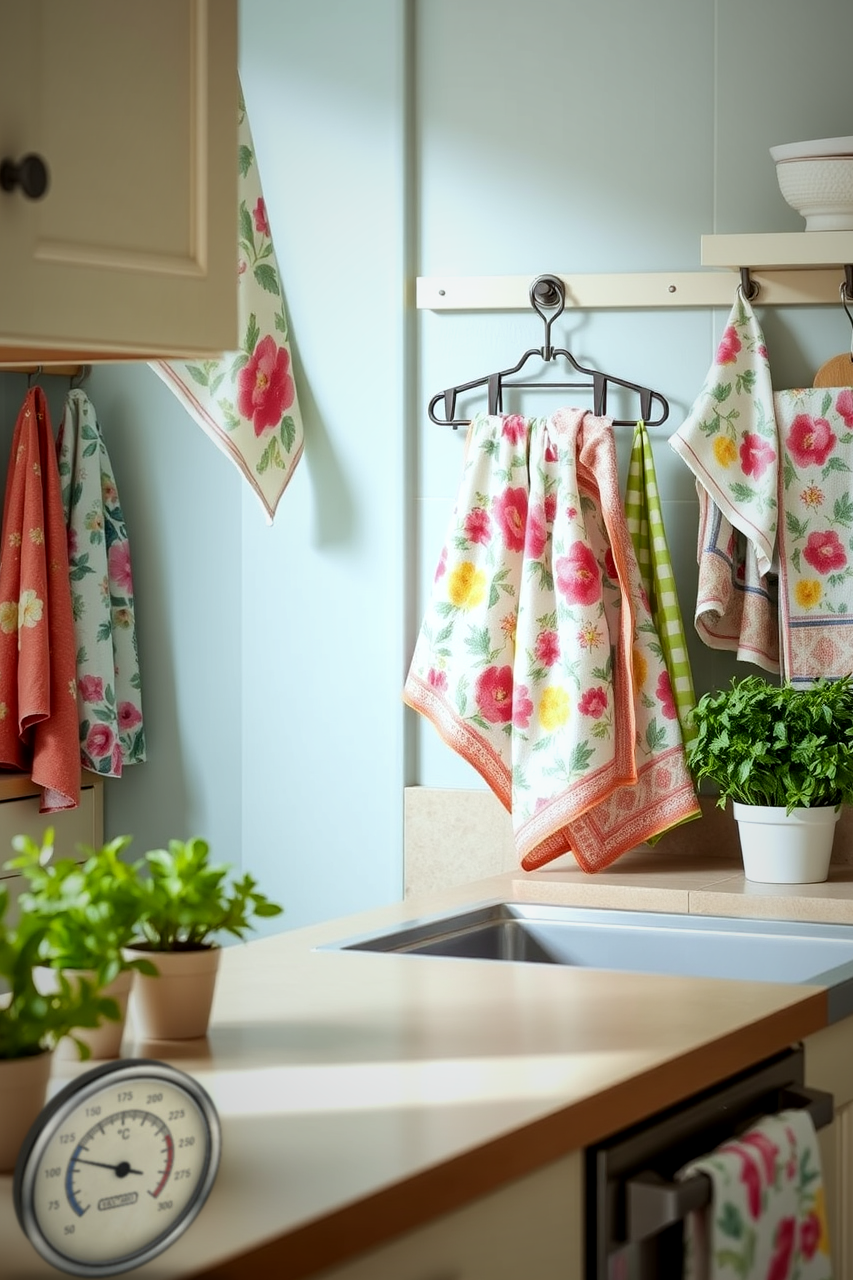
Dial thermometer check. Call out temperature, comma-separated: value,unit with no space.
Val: 112.5,°C
